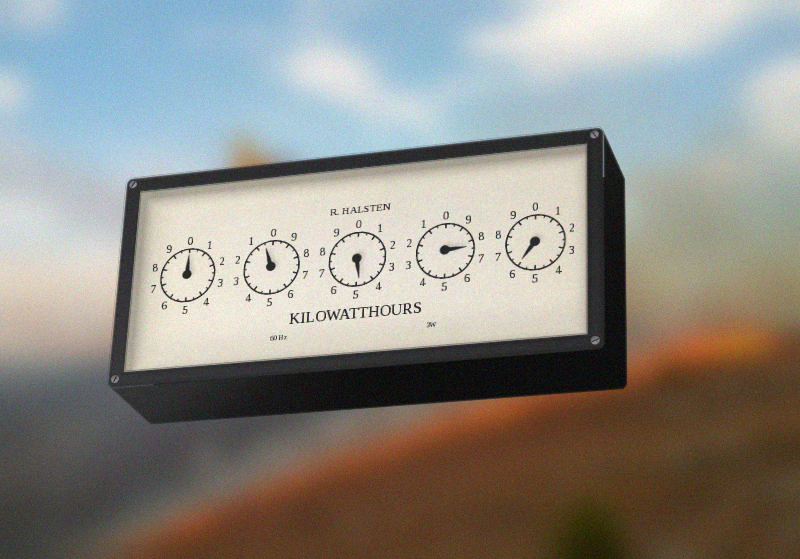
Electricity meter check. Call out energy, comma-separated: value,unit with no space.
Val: 476,kWh
